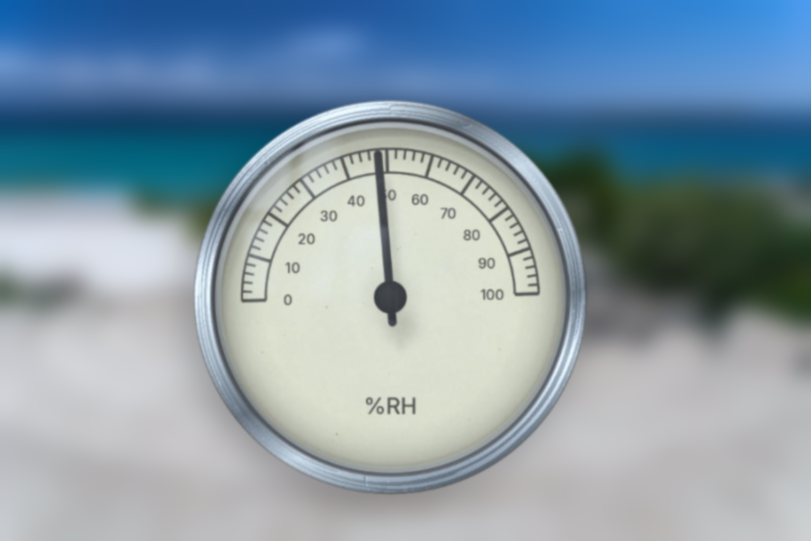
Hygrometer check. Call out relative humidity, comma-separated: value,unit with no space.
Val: 48,%
